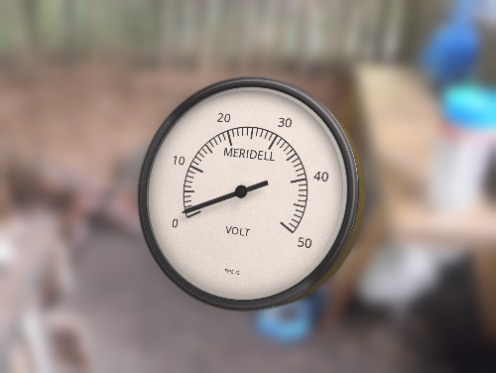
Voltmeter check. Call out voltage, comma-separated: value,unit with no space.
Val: 1,V
